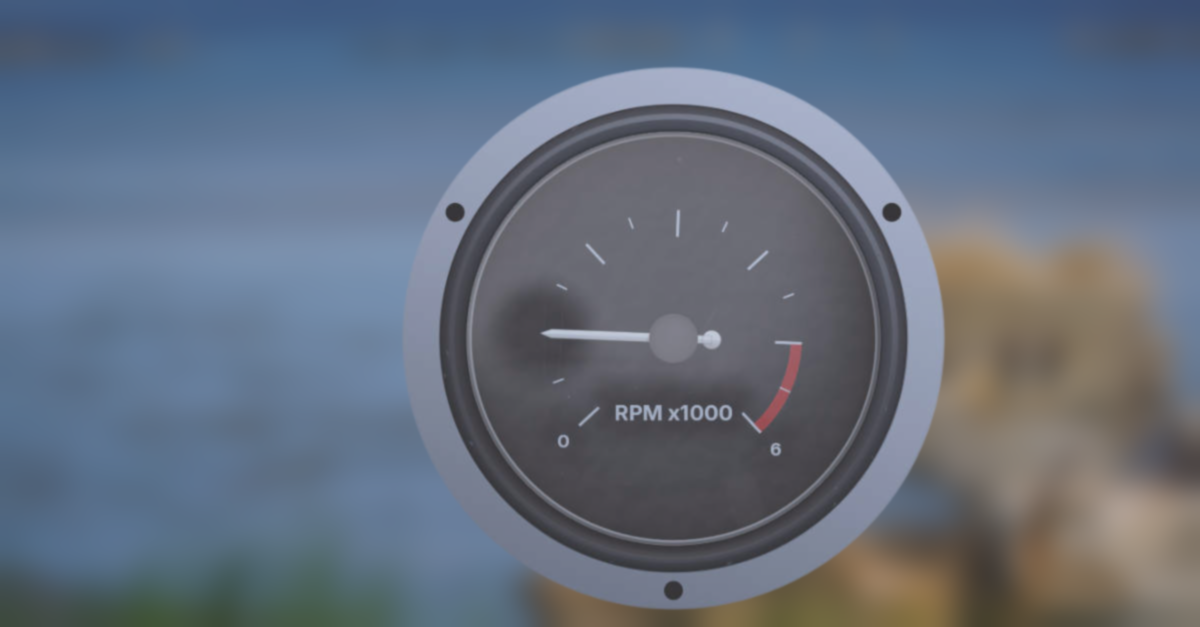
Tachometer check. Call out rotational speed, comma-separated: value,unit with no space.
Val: 1000,rpm
